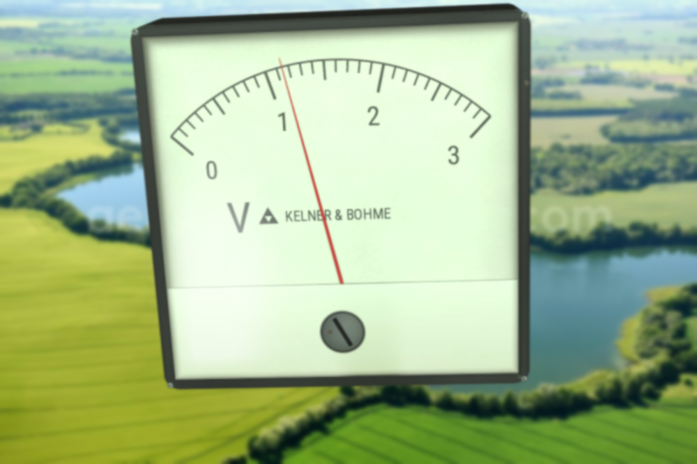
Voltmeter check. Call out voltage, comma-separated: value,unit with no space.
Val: 1.15,V
